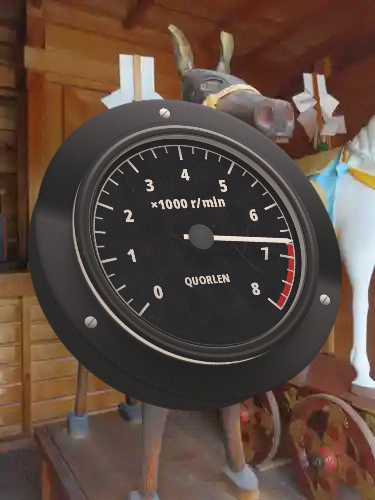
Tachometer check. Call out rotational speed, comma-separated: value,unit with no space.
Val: 6750,rpm
